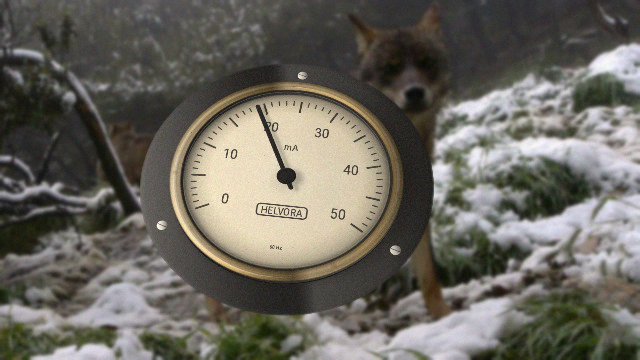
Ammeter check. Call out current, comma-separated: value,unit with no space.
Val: 19,mA
